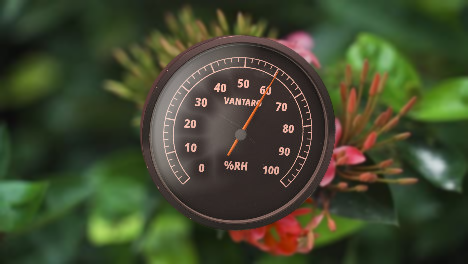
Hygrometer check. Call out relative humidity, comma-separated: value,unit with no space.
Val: 60,%
